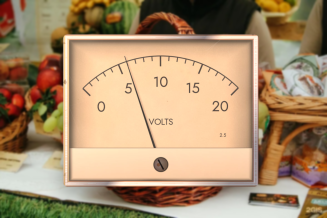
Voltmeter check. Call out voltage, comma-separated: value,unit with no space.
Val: 6,V
